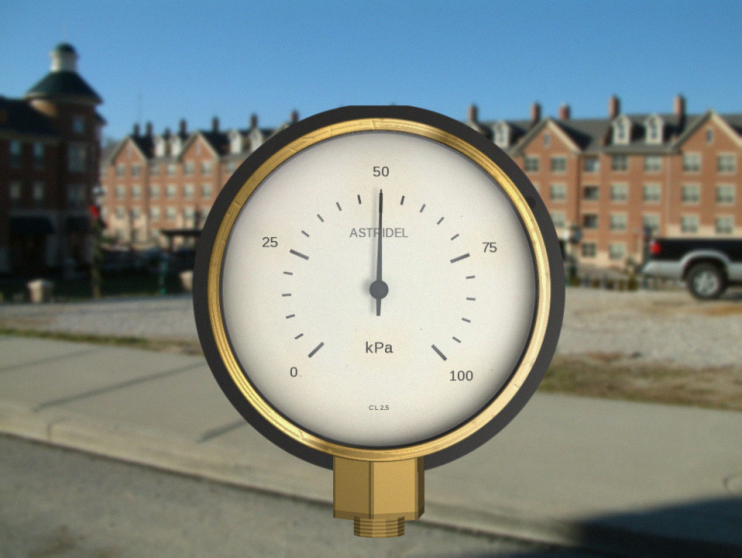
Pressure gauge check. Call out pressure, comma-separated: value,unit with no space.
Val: 50,kPa
